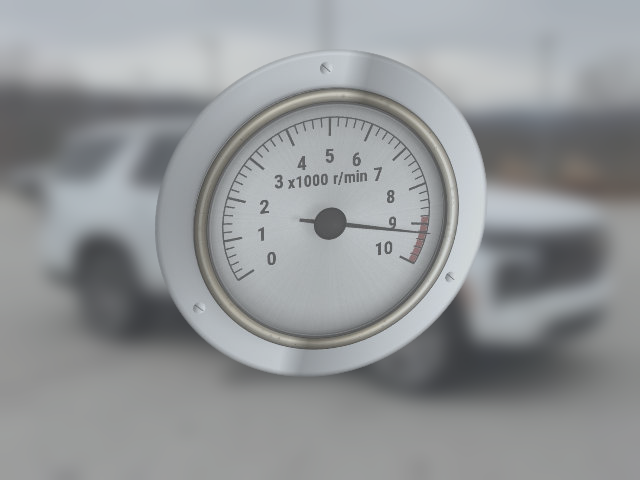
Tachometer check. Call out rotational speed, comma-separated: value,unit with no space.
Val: 9200,rpm
